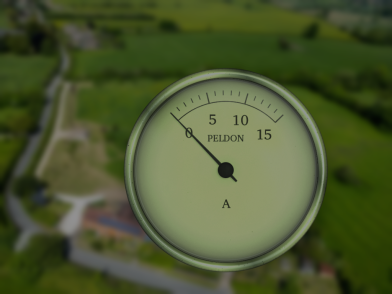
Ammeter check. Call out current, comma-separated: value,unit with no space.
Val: 0,A
